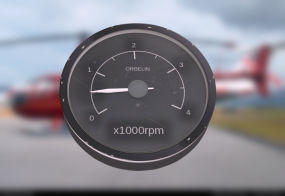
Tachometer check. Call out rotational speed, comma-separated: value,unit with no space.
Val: 500,rpm
